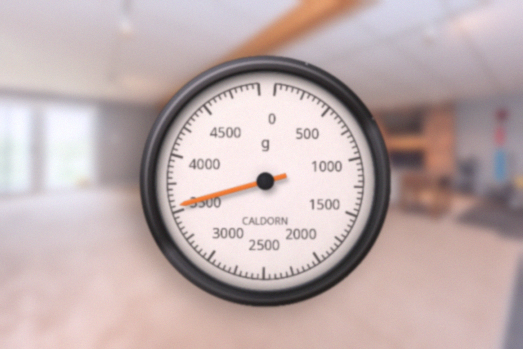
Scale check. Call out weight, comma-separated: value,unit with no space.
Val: 3550,g
